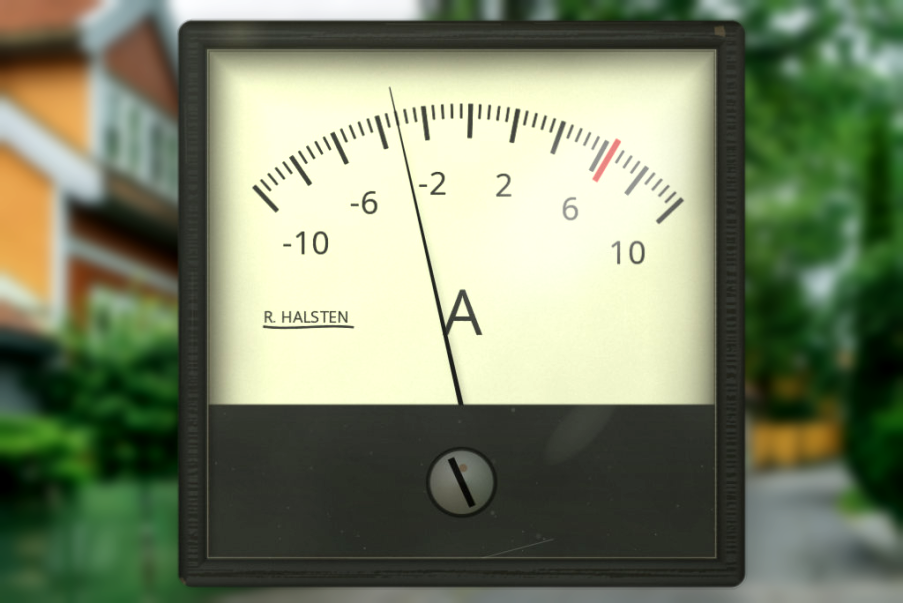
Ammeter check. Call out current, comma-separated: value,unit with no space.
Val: -3.2,A
